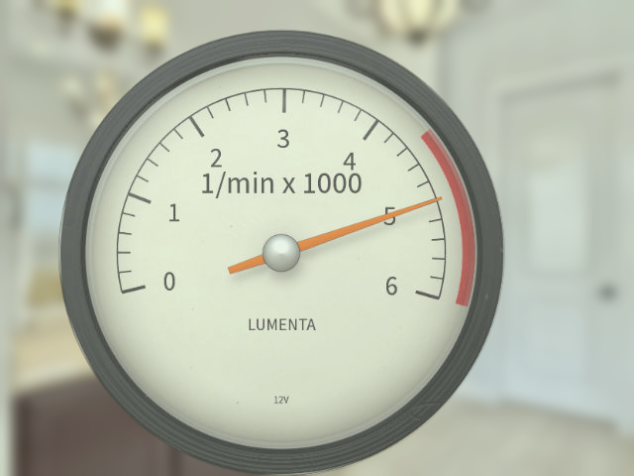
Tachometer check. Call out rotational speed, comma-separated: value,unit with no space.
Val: 5000,rpm
